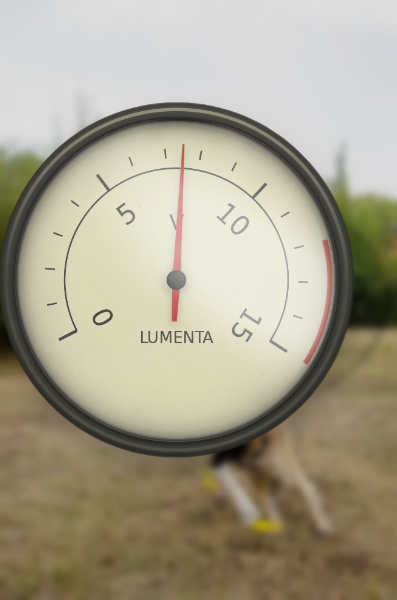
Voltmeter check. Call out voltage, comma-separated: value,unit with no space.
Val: 7.5,V
